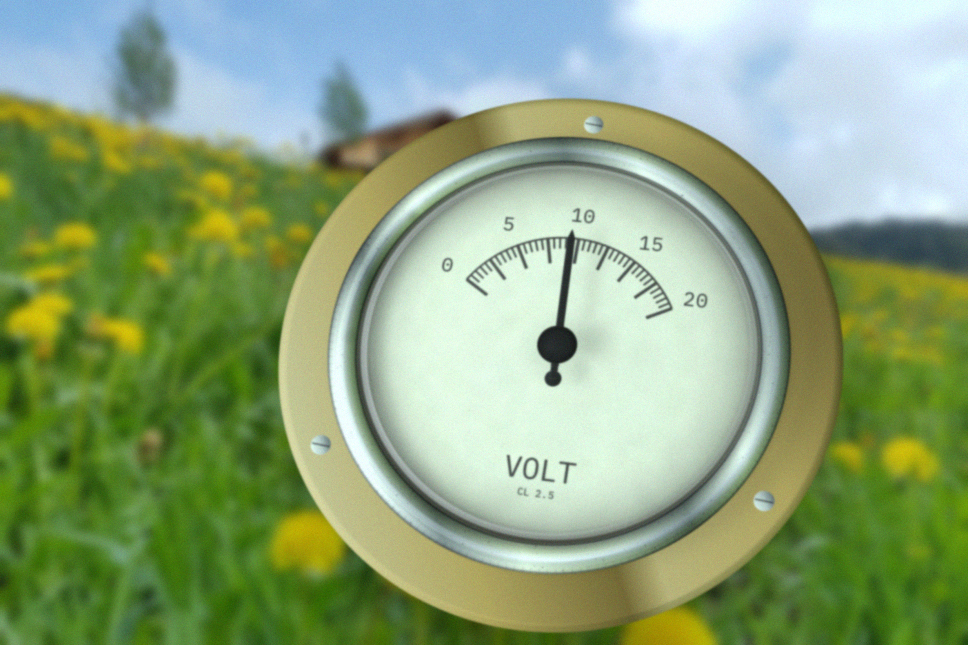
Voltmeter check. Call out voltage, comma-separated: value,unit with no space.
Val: 9.5,V
